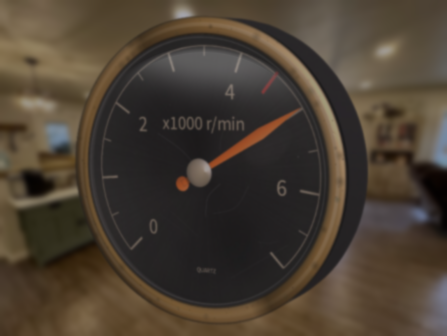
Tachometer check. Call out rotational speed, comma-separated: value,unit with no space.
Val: 5000,rpm
